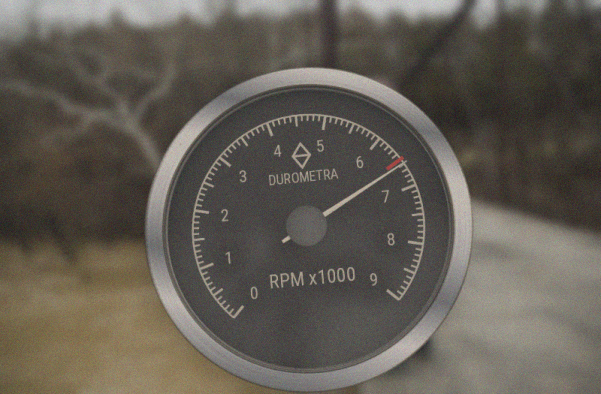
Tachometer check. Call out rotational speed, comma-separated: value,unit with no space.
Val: 6600,rpm
